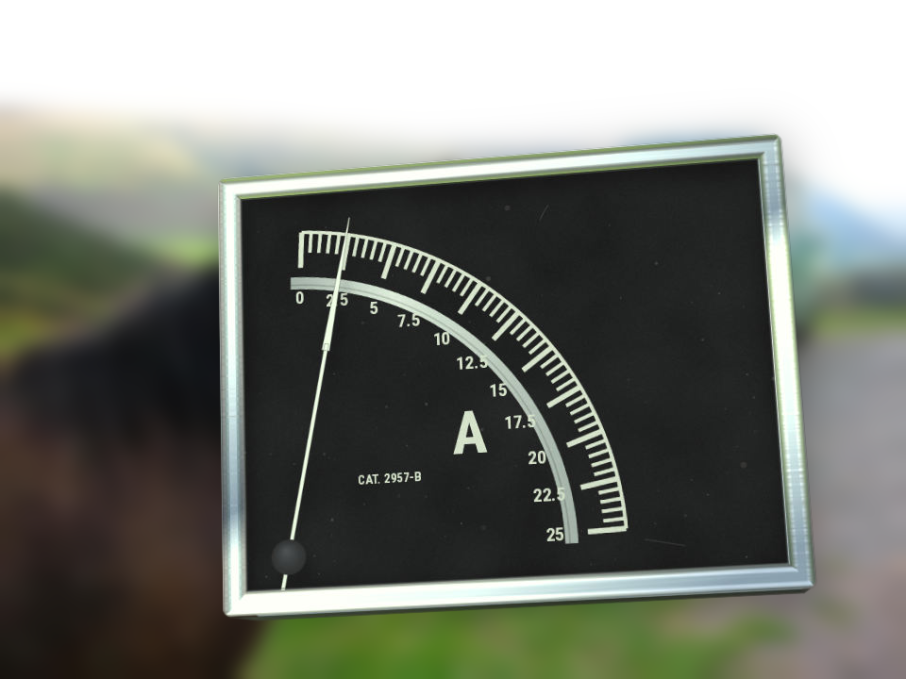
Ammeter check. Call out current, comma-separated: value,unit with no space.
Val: 2.5,A
